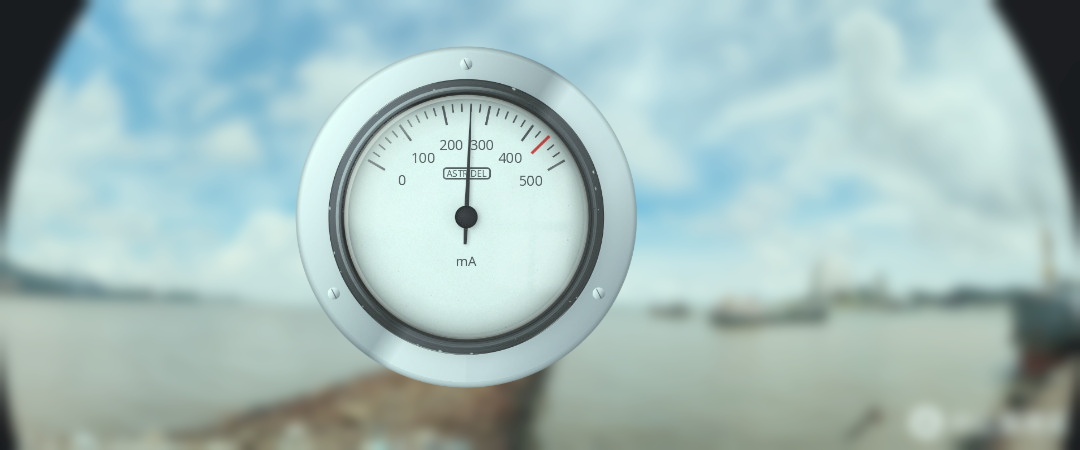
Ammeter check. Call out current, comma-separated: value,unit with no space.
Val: 260,mA
